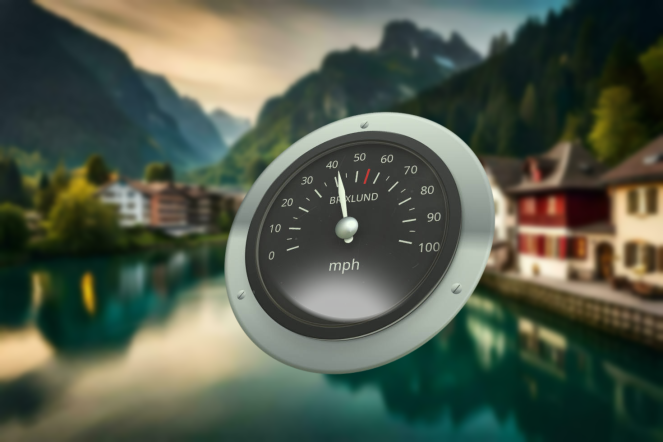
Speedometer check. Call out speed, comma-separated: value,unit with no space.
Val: 42.5,mph
